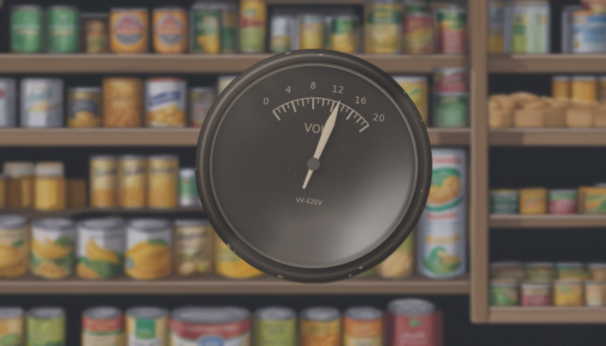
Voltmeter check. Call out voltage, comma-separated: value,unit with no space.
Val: 13,V
